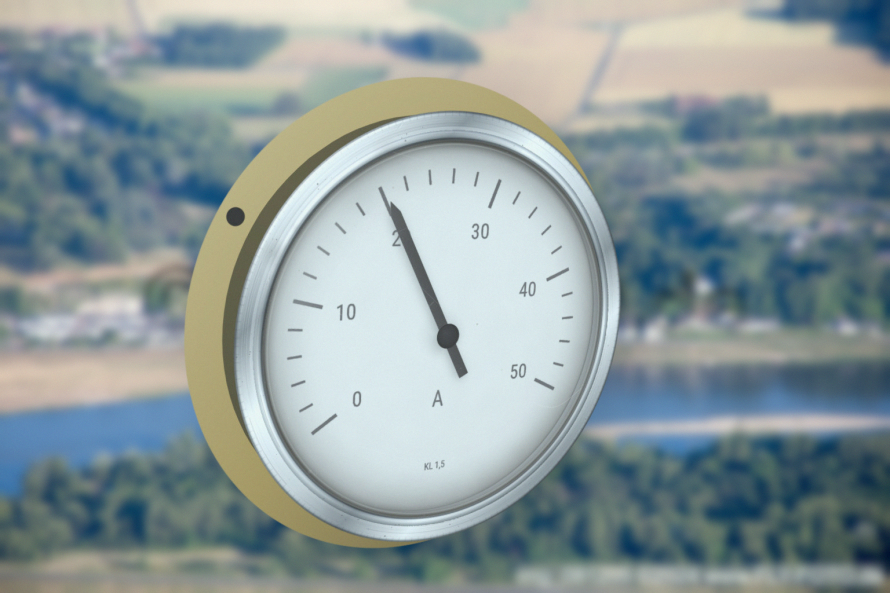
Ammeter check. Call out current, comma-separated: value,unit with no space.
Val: 20,A
